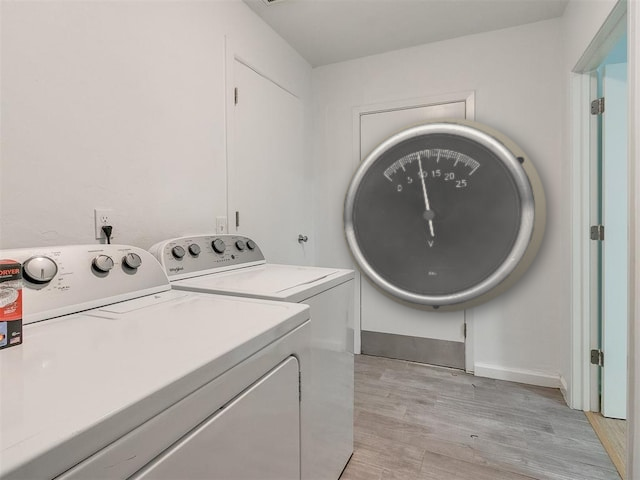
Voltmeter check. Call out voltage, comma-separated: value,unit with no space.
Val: 10,V
